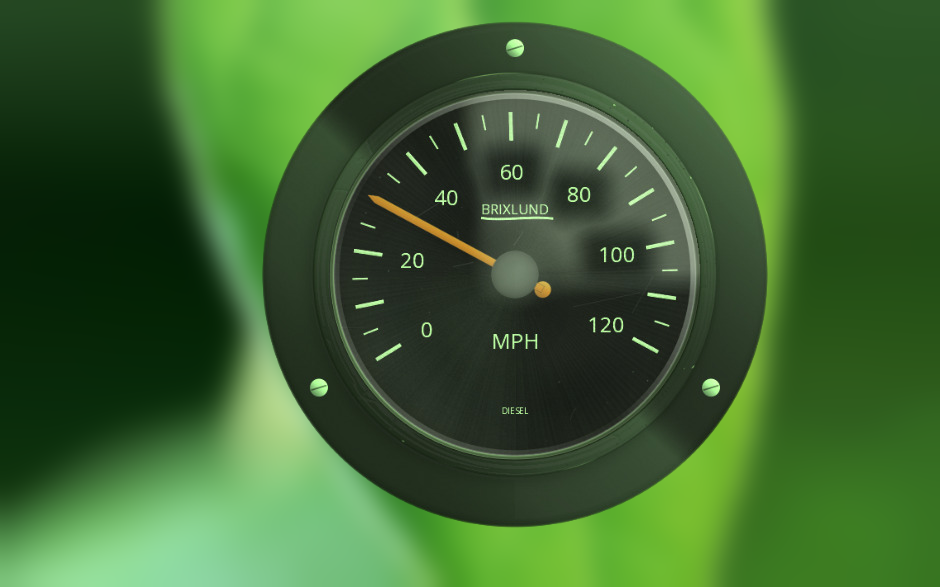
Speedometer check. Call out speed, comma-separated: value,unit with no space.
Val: 30,mph
